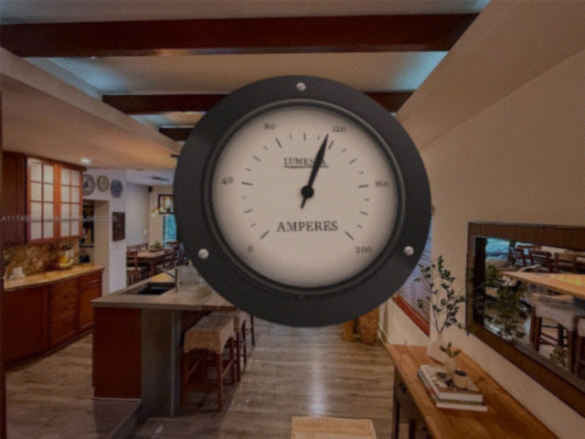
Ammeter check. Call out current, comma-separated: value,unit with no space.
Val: 115,A
